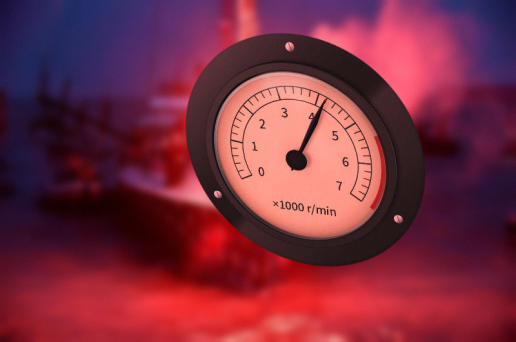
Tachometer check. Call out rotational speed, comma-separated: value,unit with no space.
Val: 4200,rpm
